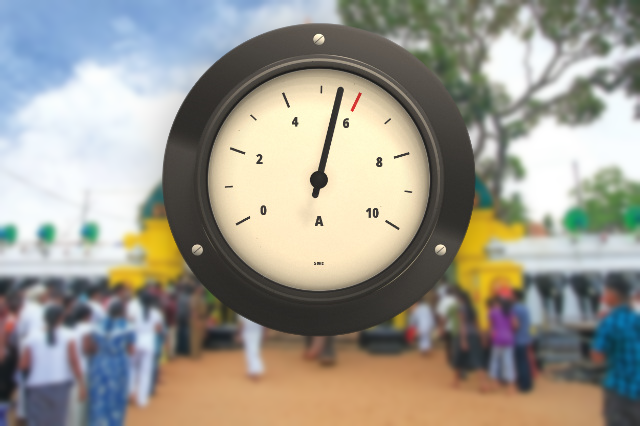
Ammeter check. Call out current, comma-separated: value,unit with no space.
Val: 5.5,A
